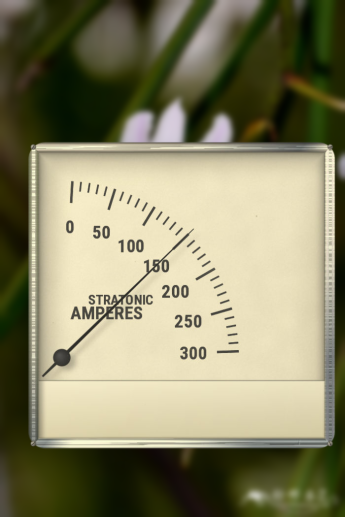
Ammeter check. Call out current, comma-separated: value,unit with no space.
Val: 150,A
